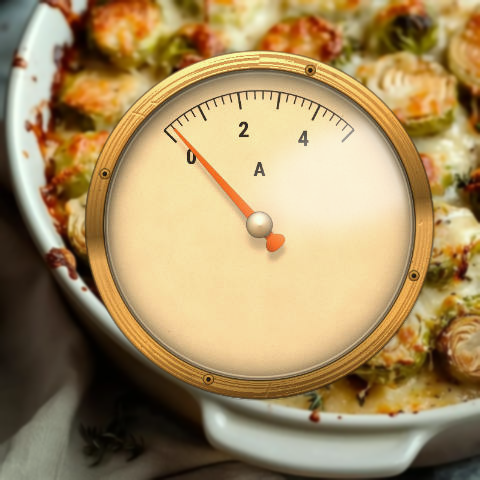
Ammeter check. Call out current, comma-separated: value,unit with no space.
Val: 0.2,A
